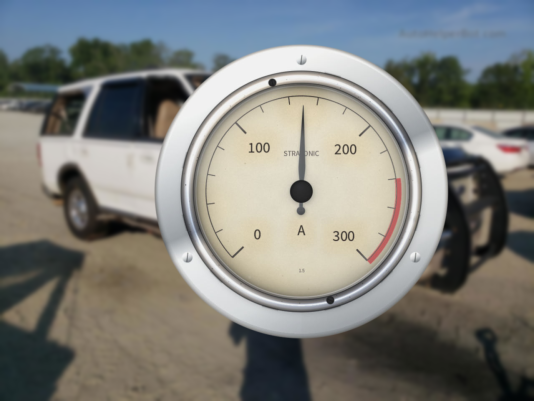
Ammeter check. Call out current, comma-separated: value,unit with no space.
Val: 150,A
